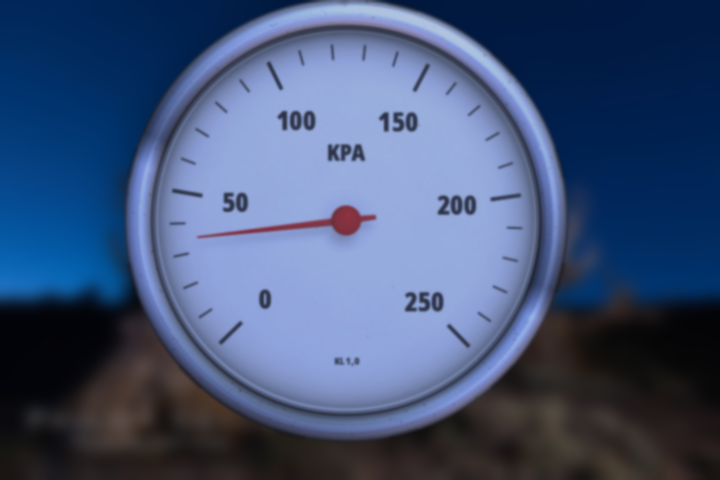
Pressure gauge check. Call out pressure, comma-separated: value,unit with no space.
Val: 35,kPa
